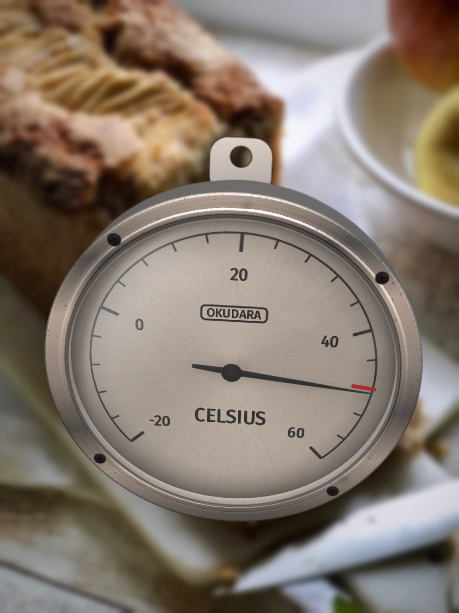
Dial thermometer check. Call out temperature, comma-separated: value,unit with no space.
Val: 48,°C
